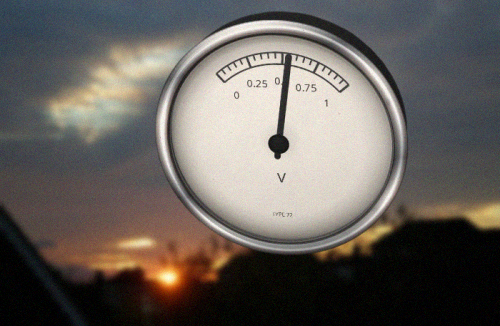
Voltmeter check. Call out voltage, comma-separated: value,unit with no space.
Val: 0.55,V
